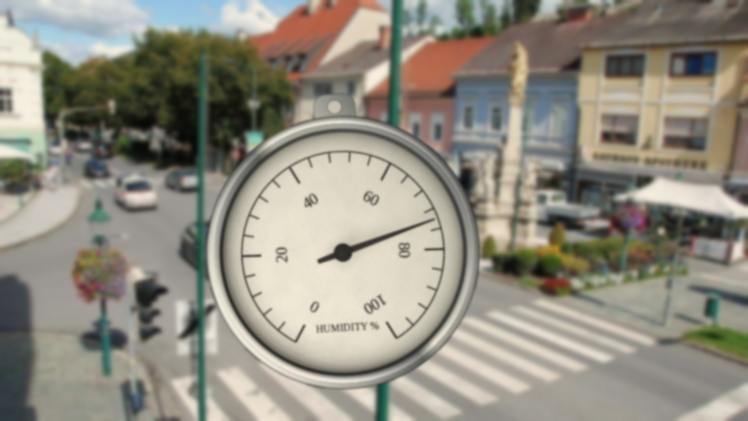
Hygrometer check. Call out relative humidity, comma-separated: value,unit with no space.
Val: 74,%
